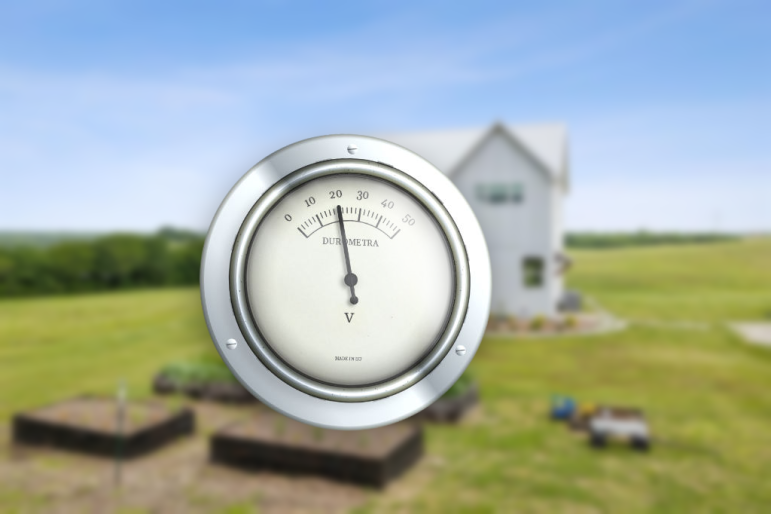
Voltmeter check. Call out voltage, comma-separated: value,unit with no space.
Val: 20,V
